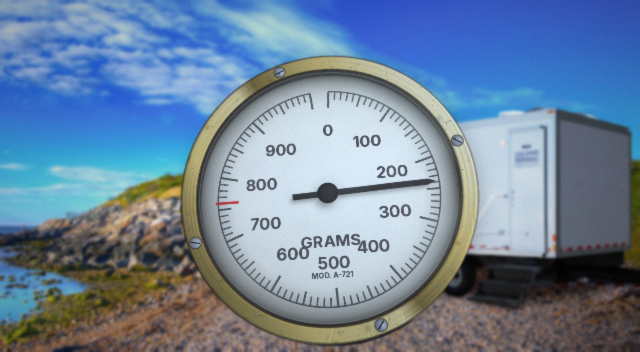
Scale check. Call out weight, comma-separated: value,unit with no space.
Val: 240,g
